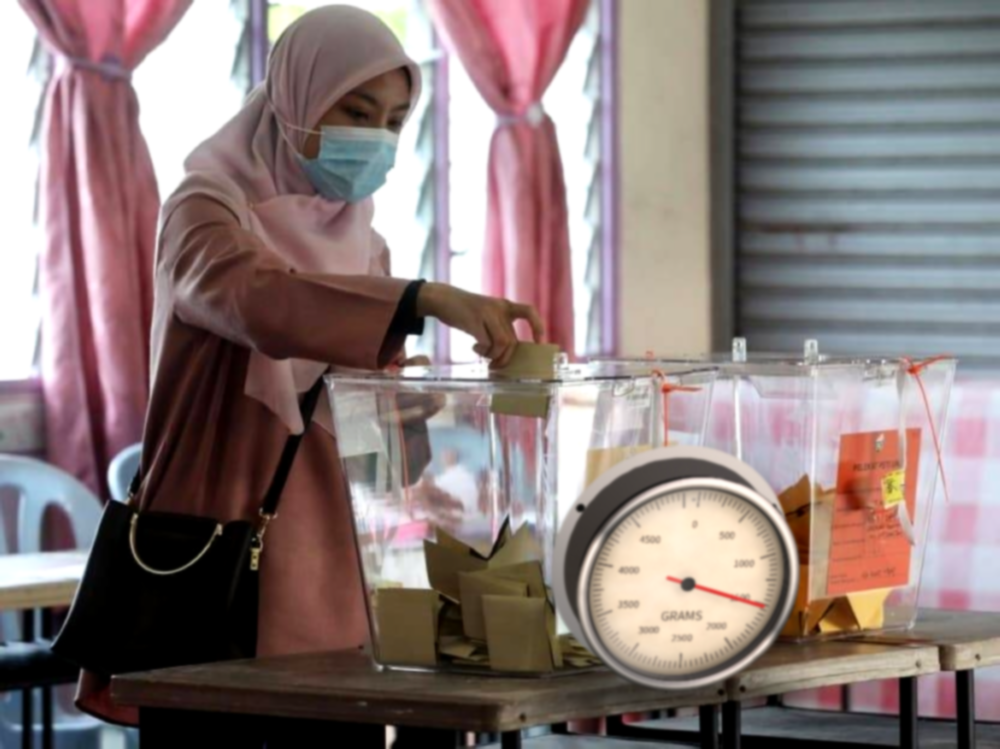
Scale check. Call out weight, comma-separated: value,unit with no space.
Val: 1500,g
